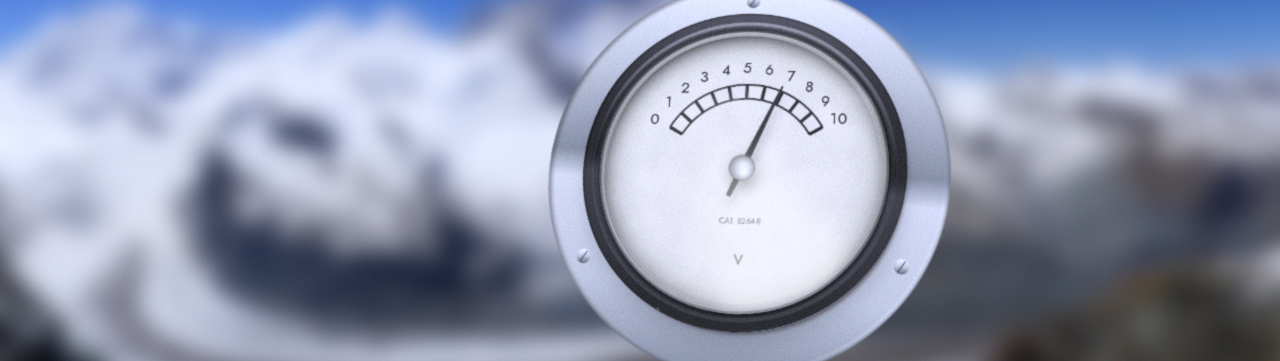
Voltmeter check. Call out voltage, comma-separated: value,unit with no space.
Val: 7,V
